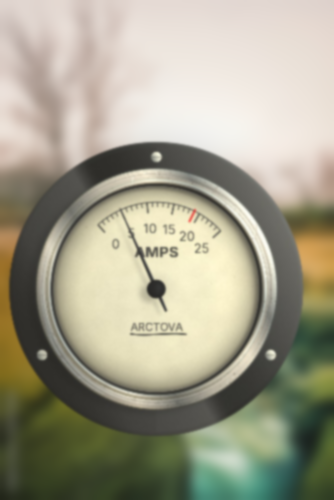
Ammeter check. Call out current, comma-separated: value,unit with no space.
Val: 5,A
